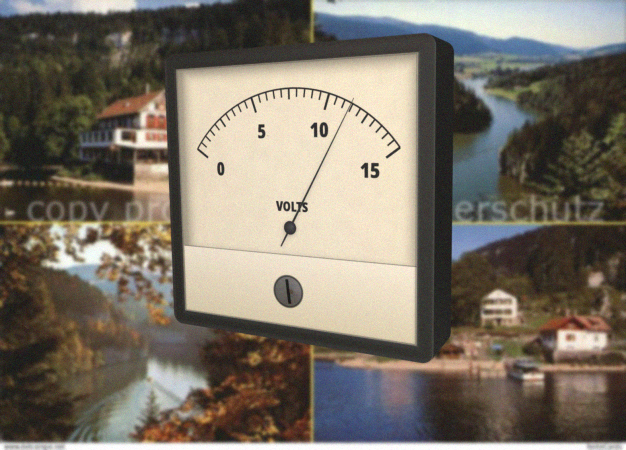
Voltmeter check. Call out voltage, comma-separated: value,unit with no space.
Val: 11.5,V
